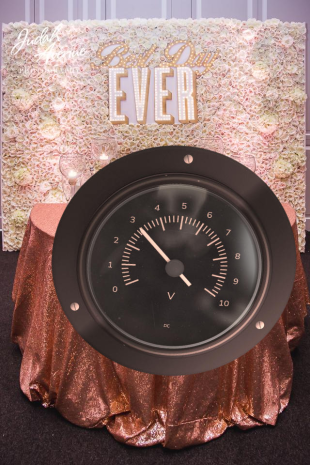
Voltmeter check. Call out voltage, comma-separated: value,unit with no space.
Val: 3,V
